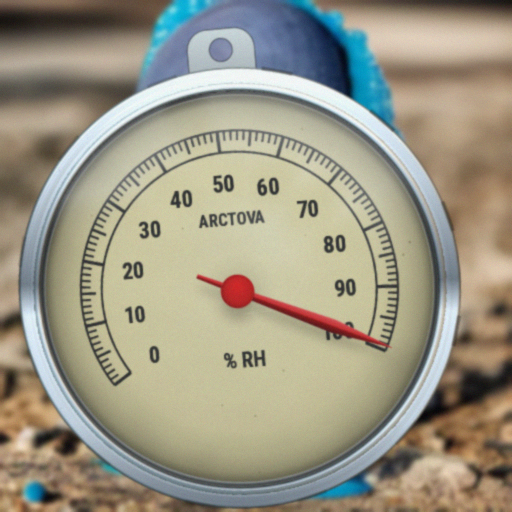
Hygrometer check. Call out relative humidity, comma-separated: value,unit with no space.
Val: 99,%
